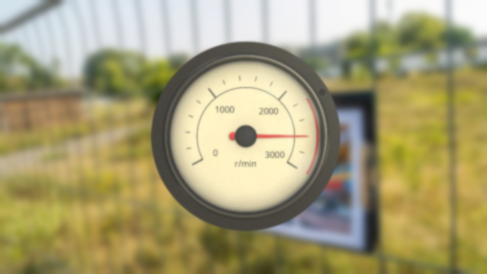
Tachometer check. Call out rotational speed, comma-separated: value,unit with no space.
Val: 2600,rpm
